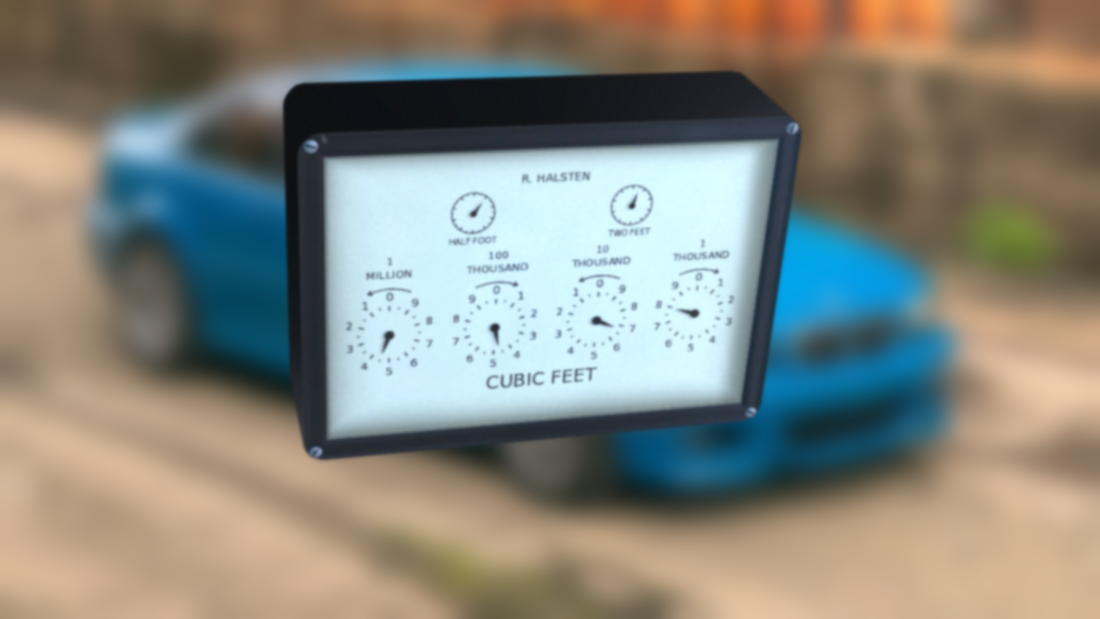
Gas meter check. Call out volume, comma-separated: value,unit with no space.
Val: 446800,ft³
